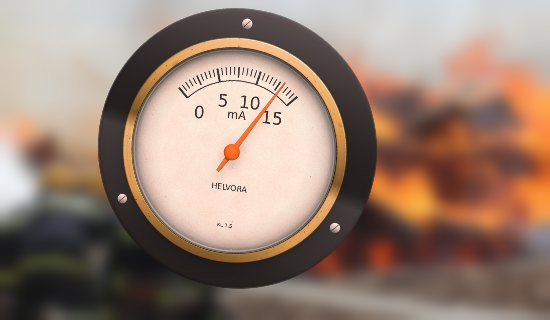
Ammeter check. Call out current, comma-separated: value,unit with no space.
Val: 13,mA
